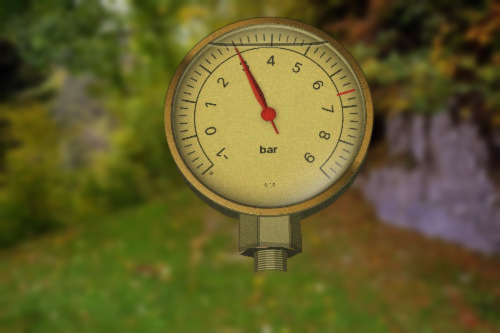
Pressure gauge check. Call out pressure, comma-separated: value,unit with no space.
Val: 3,bar
